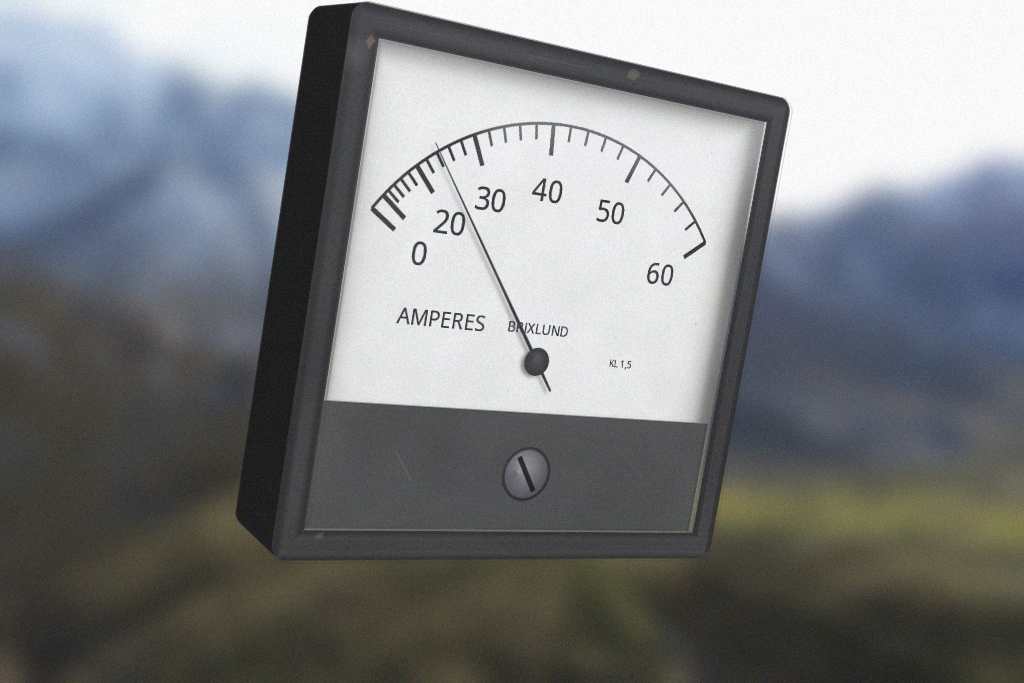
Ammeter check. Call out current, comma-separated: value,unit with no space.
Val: 24,A
